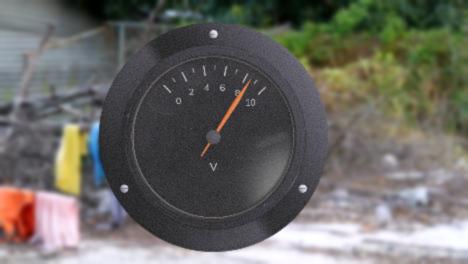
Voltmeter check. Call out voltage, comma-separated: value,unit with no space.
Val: 8.5,V
